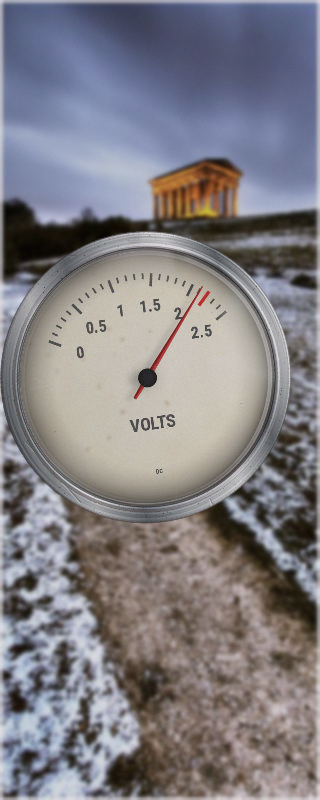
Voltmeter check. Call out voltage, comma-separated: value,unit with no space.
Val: 2.1,V
